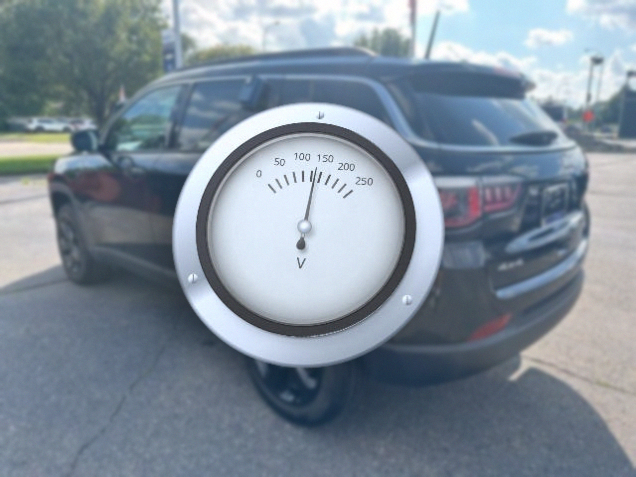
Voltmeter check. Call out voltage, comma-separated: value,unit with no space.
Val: 137.5,V
